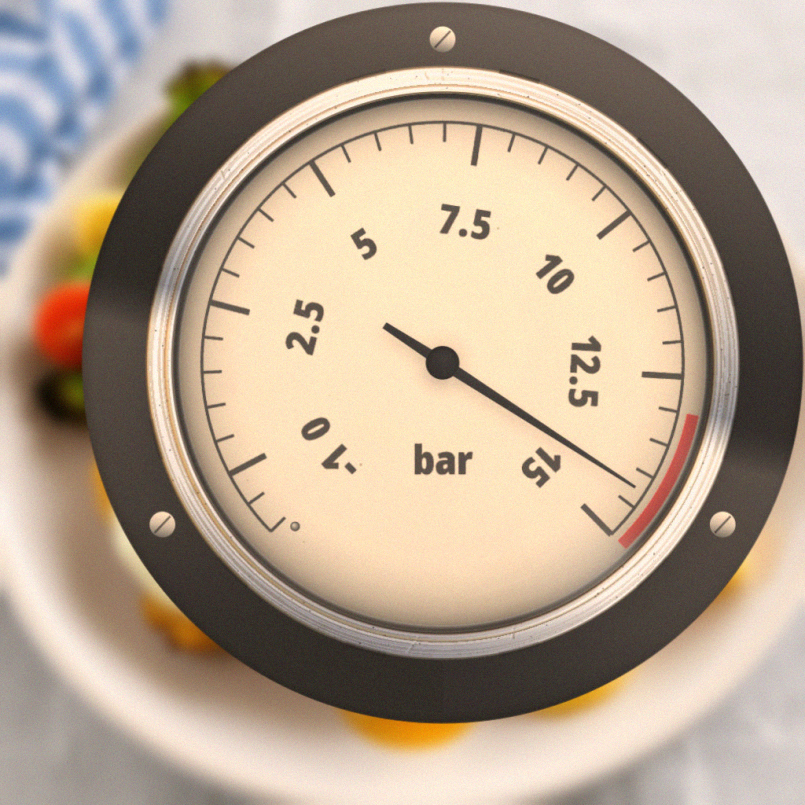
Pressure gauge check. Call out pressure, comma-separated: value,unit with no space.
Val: 14.25,bar
